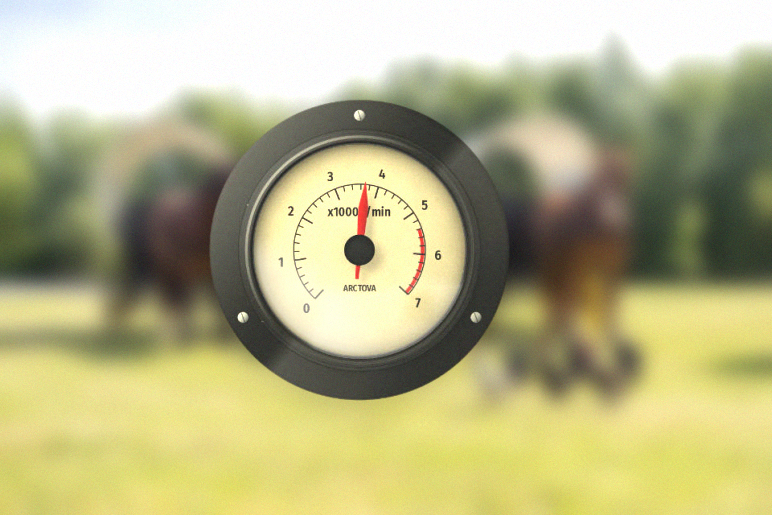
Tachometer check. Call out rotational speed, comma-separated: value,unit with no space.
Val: 3700,rpm
